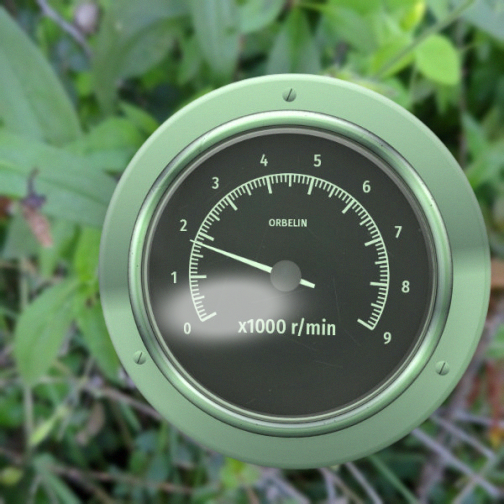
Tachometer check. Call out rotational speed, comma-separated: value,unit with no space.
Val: 1800,rpm
